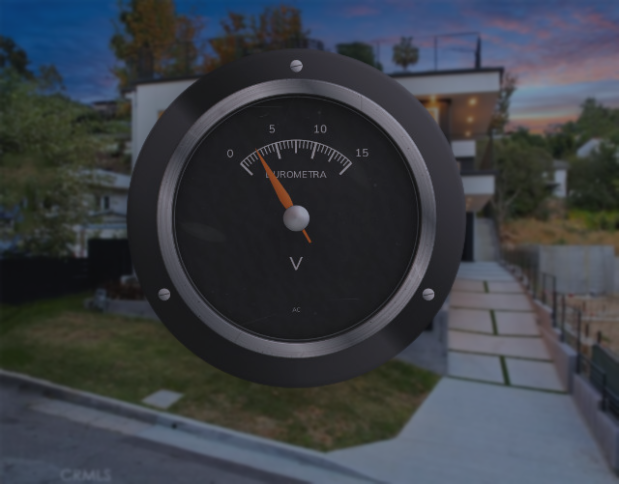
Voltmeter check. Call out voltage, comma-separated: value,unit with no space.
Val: 2.5,V
